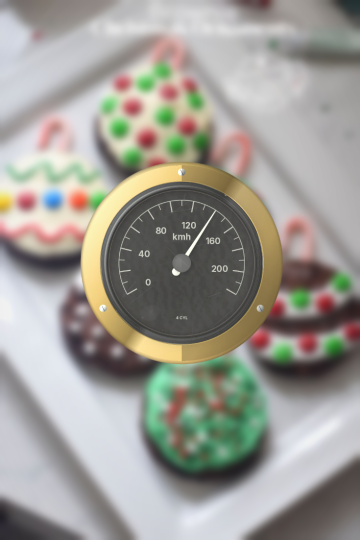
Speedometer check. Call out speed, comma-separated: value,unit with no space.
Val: 140,km/h
